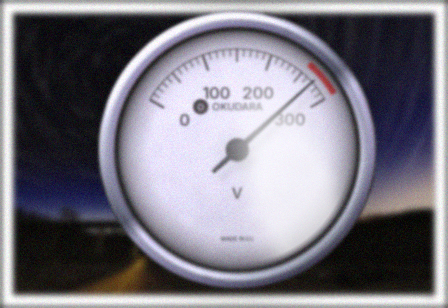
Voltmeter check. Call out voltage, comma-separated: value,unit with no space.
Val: 270,V
